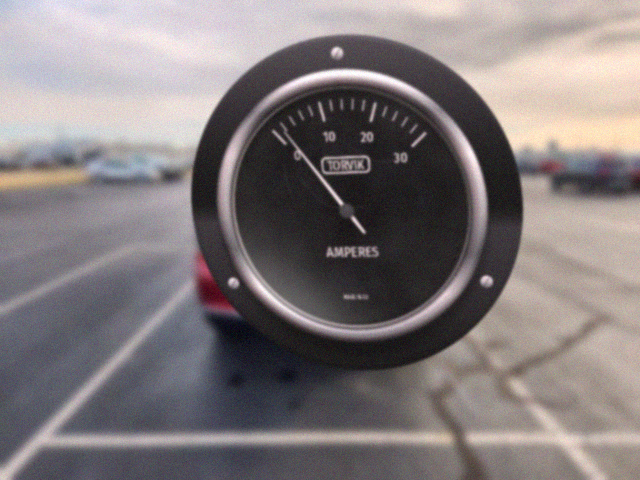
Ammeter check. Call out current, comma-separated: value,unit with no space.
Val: 2,A
